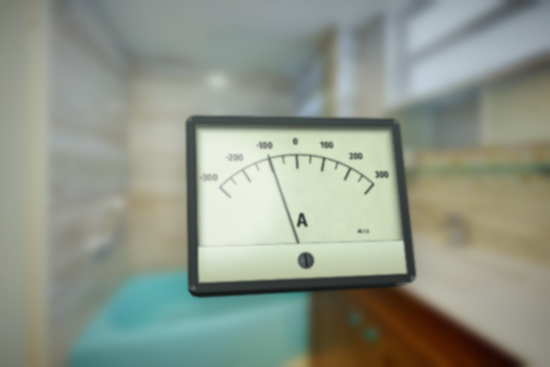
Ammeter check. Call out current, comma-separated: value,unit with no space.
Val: -100,A
